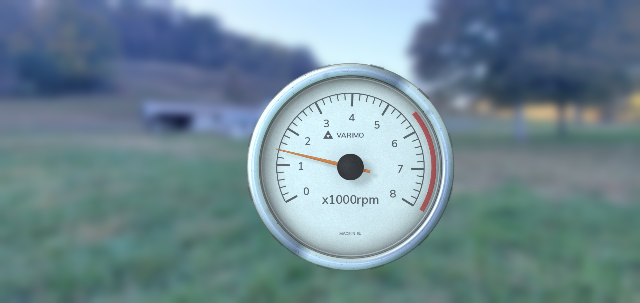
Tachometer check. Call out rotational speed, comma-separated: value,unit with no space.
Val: 1400,rpm
